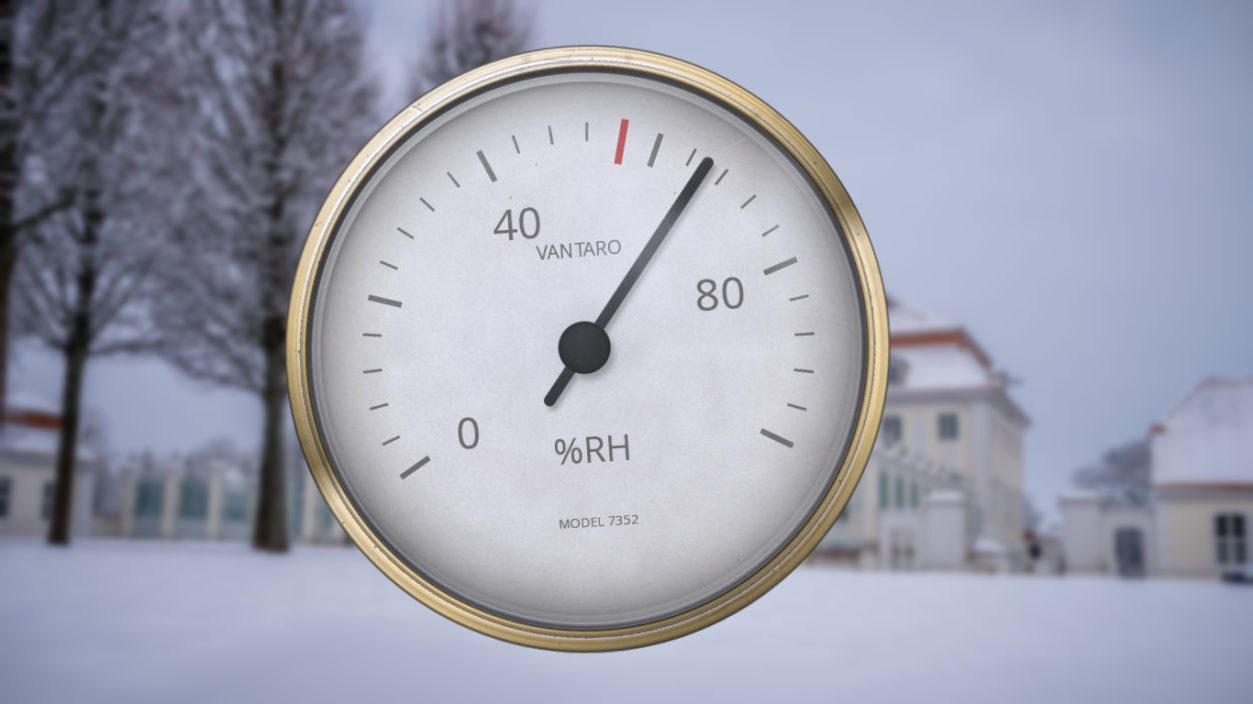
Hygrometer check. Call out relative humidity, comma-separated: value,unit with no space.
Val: 66,%
